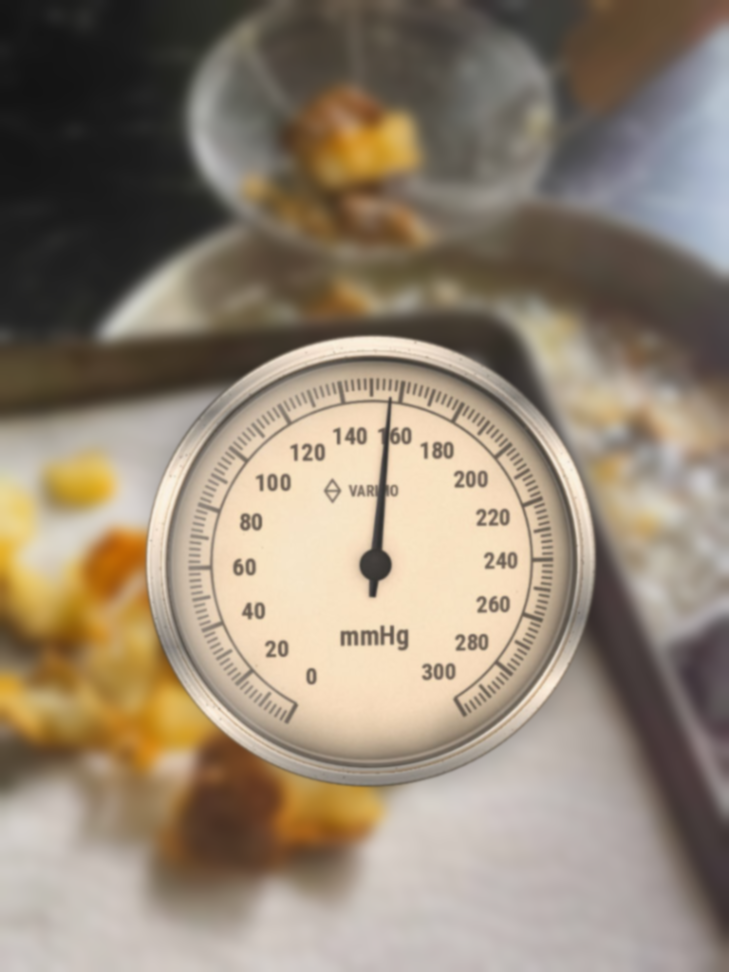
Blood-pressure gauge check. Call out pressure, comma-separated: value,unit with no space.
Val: 156,mmHg
